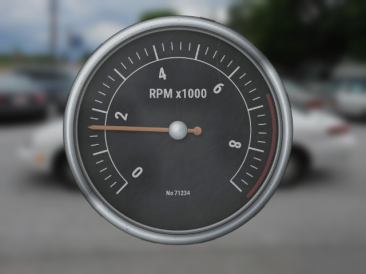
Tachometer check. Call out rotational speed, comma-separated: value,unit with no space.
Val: 1600,rpm
